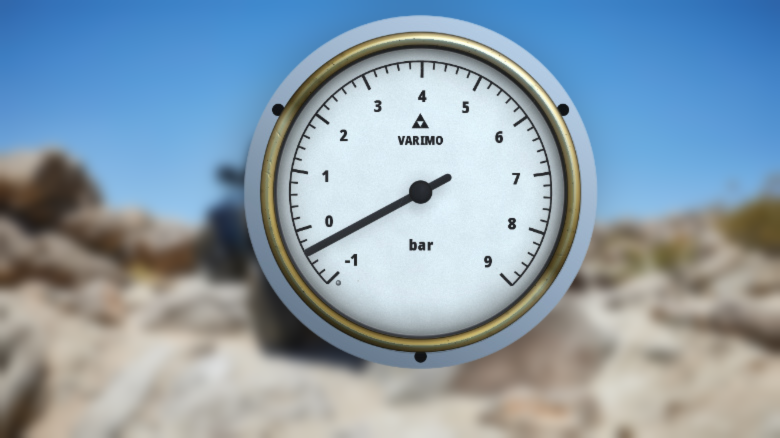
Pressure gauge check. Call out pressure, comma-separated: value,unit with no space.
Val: -0.4,bar
